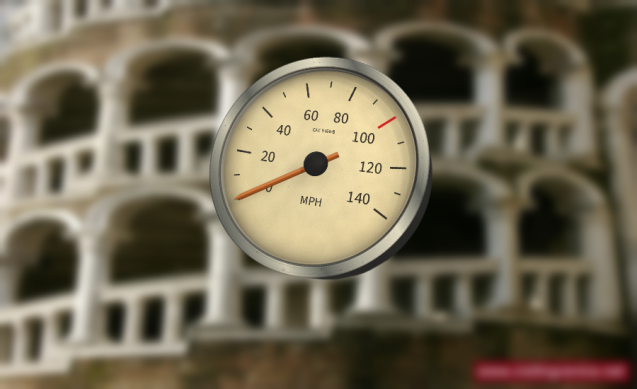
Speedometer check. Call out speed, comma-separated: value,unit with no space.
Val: 0,mph
